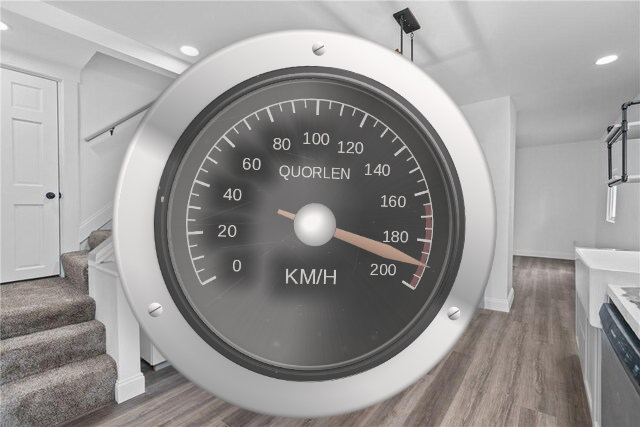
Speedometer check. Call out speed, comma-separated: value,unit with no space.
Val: 190,km/h
